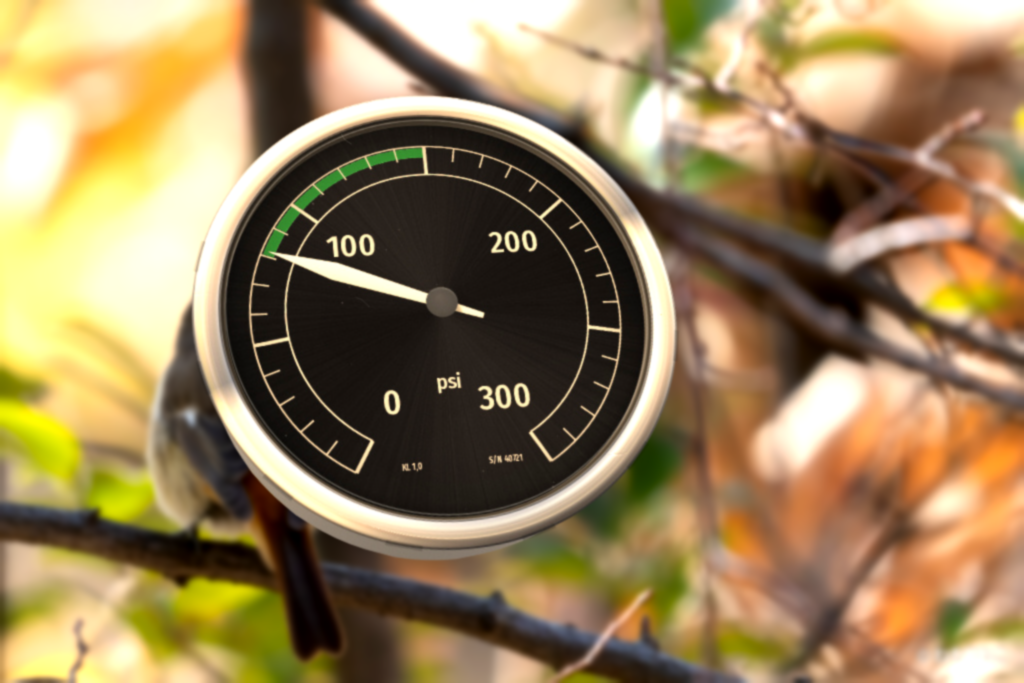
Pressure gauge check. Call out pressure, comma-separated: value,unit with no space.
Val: 80,psi
